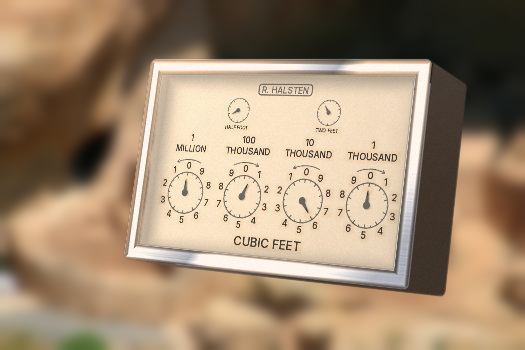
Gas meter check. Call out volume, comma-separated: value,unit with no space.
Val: 6000,ft³
